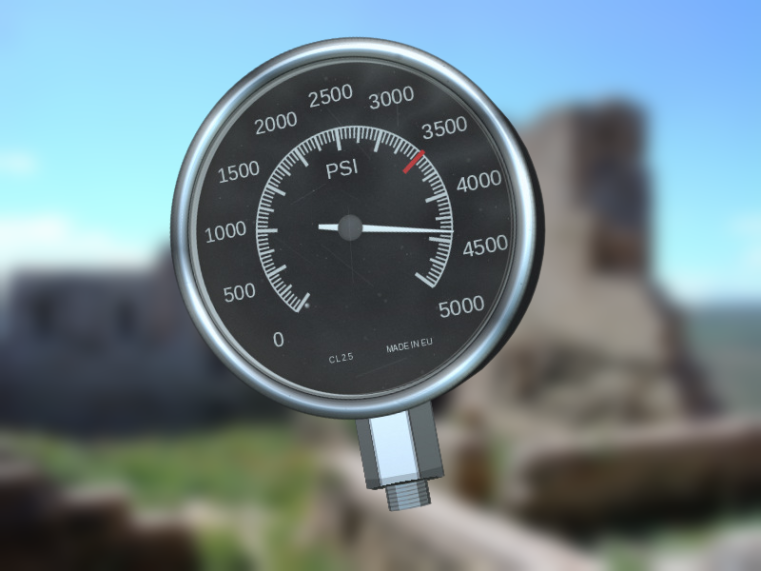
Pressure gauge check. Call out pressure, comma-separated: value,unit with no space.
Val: 4400,psi
